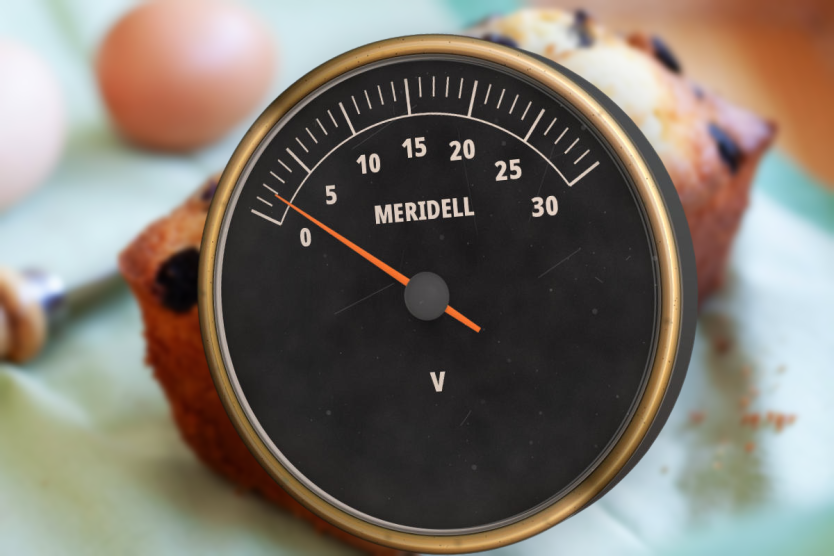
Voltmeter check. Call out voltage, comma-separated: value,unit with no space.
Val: 2,V
